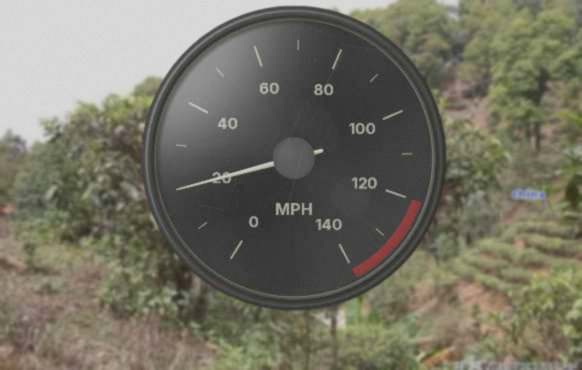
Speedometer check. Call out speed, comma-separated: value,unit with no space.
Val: 20,mph
